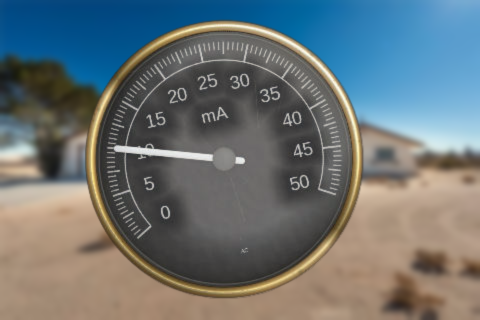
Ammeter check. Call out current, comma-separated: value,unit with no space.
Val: 10,mA
